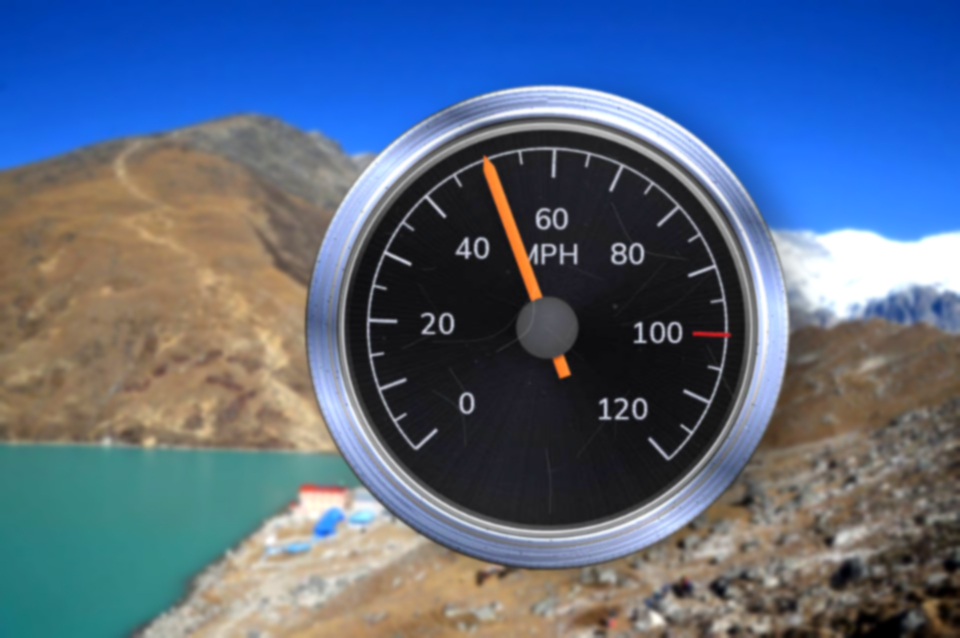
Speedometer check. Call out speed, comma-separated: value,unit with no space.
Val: 50,mph
